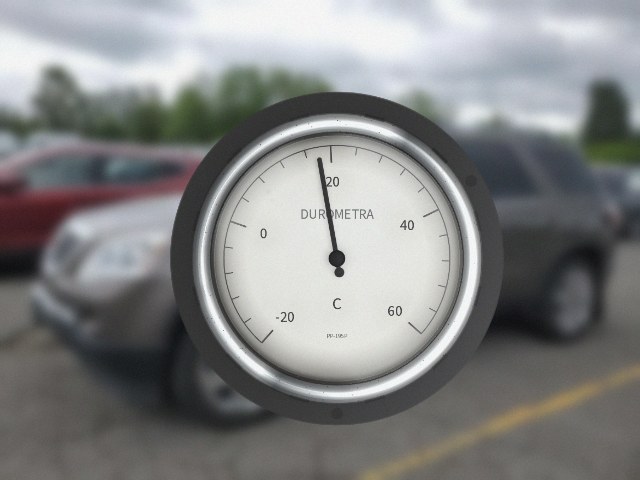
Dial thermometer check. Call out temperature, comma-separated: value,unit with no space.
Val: 18,°C
